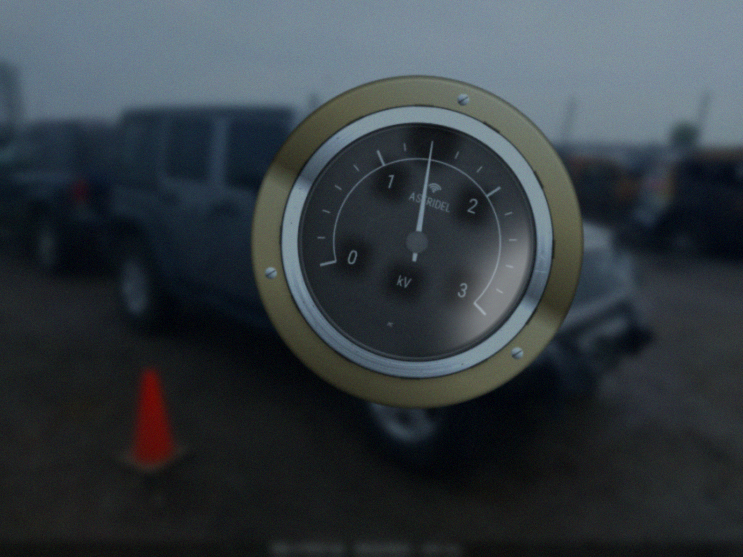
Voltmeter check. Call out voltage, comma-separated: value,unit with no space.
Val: 1.4,kV
